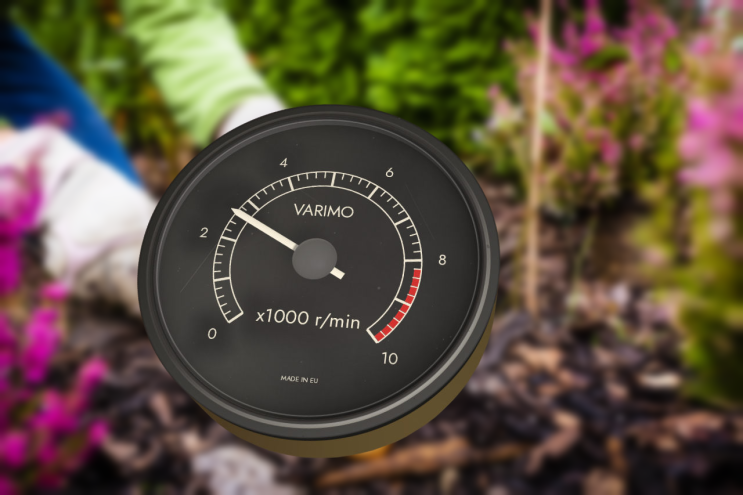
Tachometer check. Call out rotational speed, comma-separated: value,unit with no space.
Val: 2600,rpm
